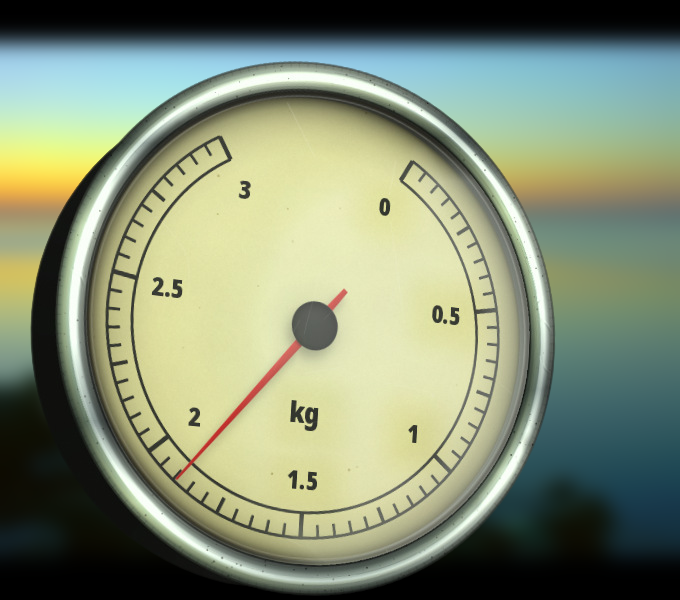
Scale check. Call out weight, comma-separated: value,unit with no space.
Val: 1.9,kg
